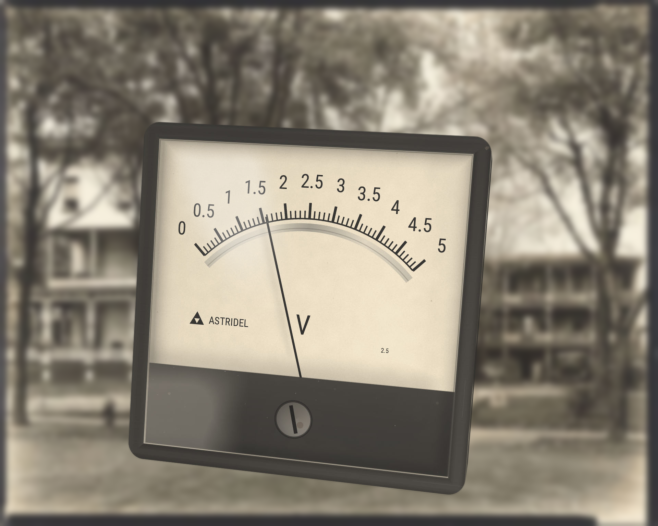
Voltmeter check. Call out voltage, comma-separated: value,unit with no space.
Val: 1.6,V
